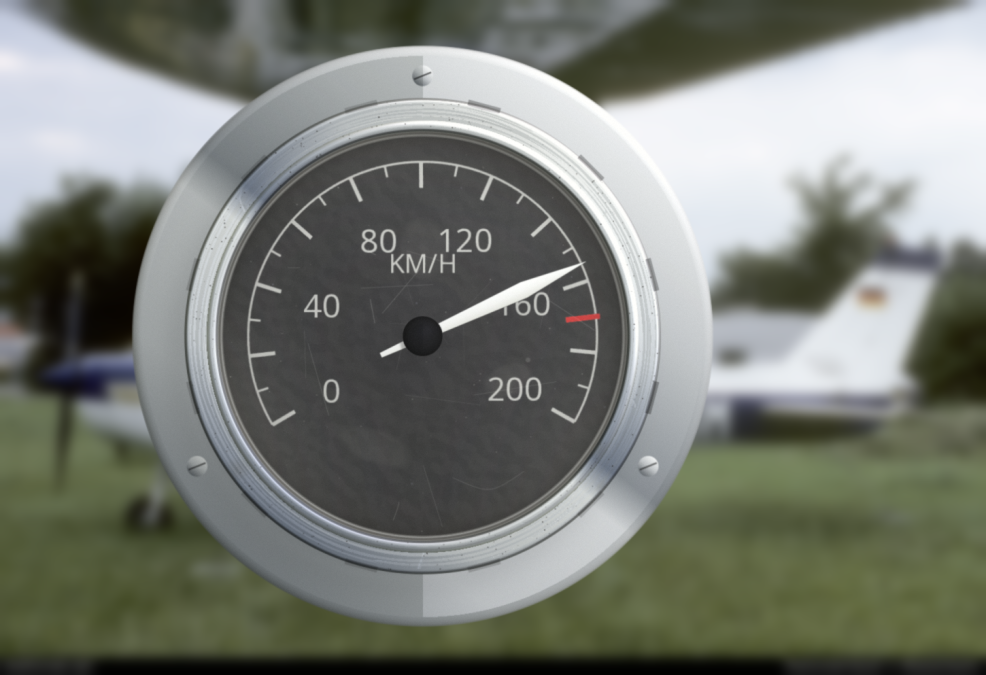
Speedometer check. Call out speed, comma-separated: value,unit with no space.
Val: 155,km/h
